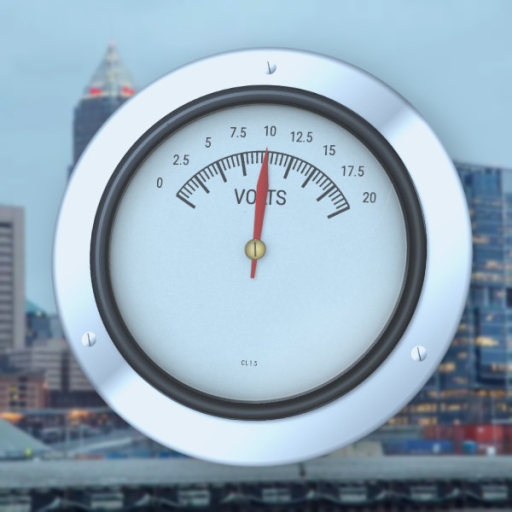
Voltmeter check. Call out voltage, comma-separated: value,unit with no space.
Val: 10,V
